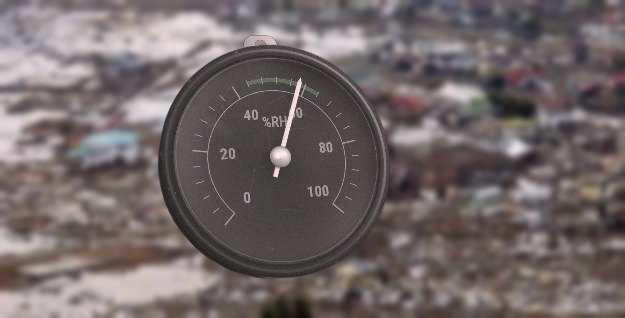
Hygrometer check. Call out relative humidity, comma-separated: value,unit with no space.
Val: 58,%
